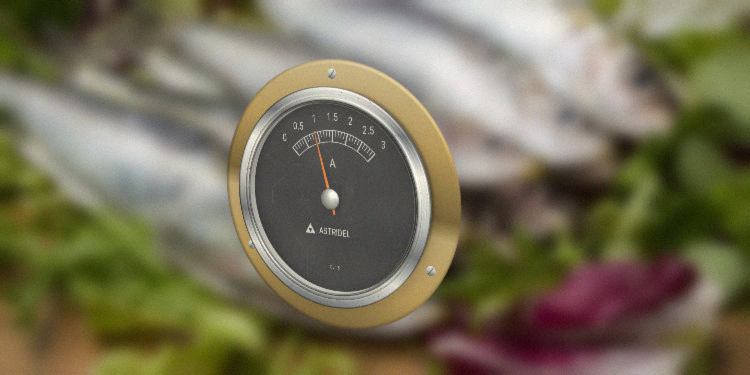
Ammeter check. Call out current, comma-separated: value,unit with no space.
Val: 1,A
